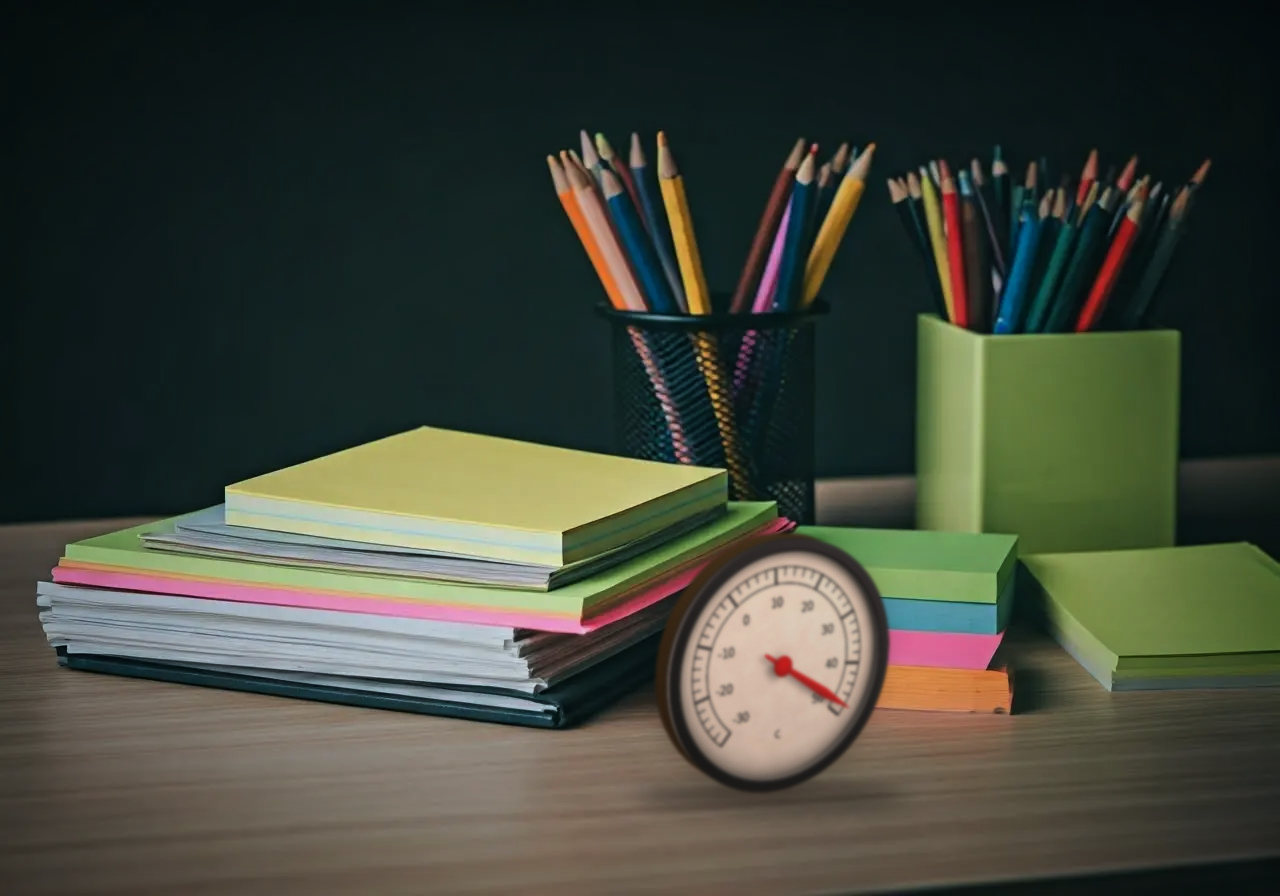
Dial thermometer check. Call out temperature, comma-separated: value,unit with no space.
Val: 48,°C
